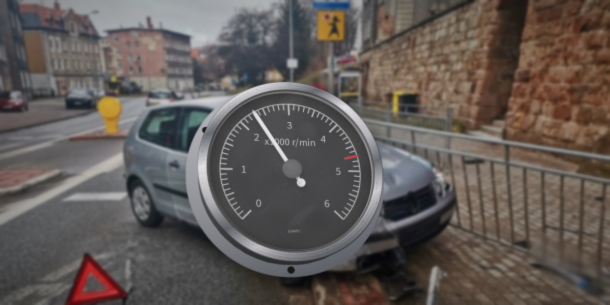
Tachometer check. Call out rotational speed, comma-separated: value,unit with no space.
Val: 2300,rpm
